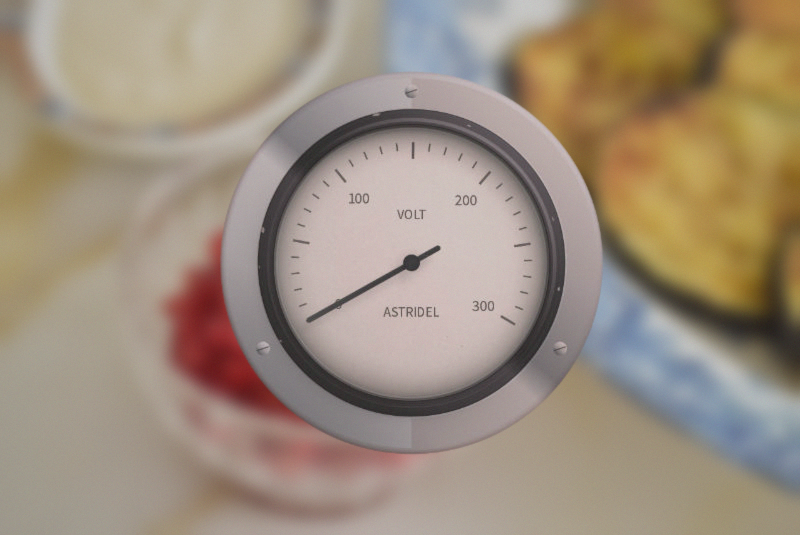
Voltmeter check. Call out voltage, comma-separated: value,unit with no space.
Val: 0,V
